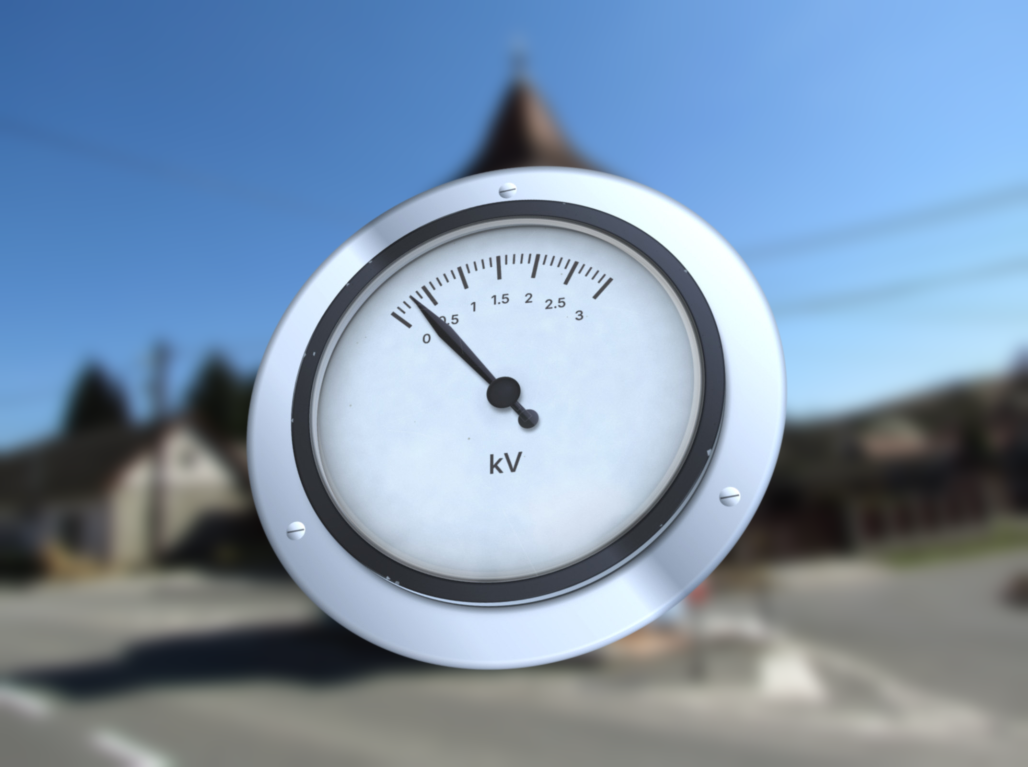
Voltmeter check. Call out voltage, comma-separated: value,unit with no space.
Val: 0.3,kV
